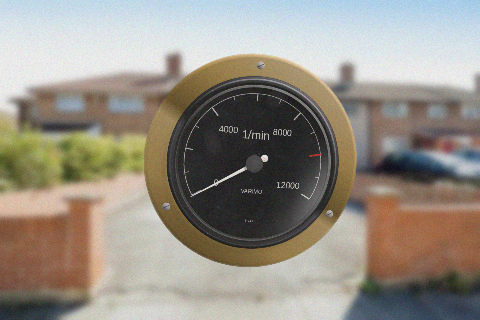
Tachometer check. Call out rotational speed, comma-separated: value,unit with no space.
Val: 0,rpm
